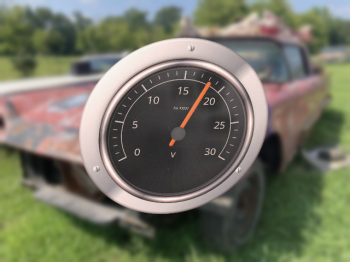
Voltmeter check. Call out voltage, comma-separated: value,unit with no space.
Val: 18,V
